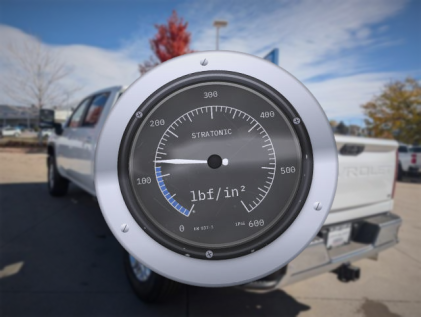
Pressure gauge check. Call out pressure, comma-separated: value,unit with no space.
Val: 130,psi
